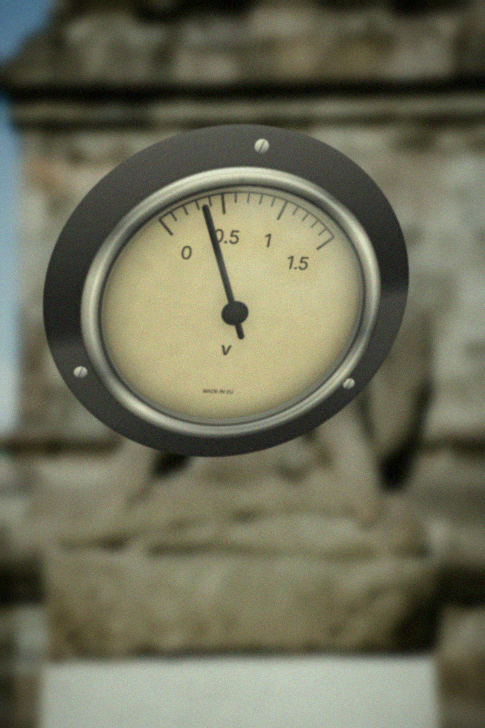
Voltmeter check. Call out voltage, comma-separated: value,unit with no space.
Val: 0.35,V
